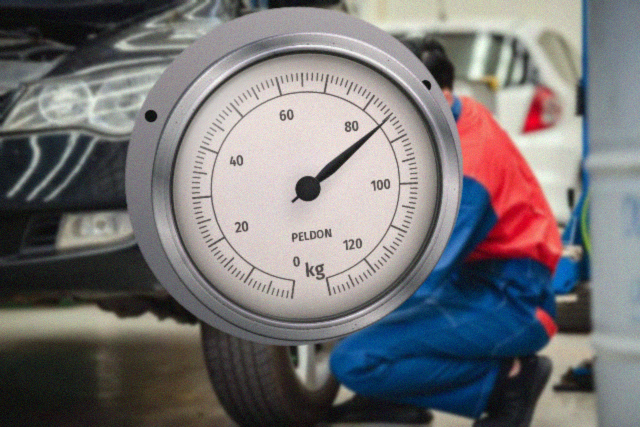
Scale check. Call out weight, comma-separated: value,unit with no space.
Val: 85,kg
